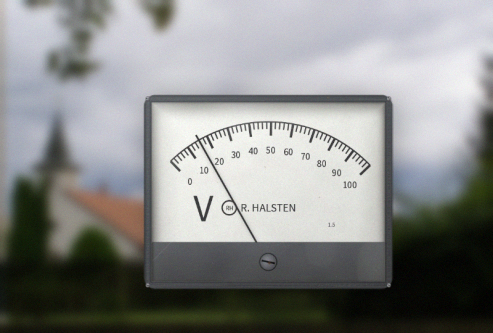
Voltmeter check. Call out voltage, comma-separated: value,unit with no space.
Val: 16,V
